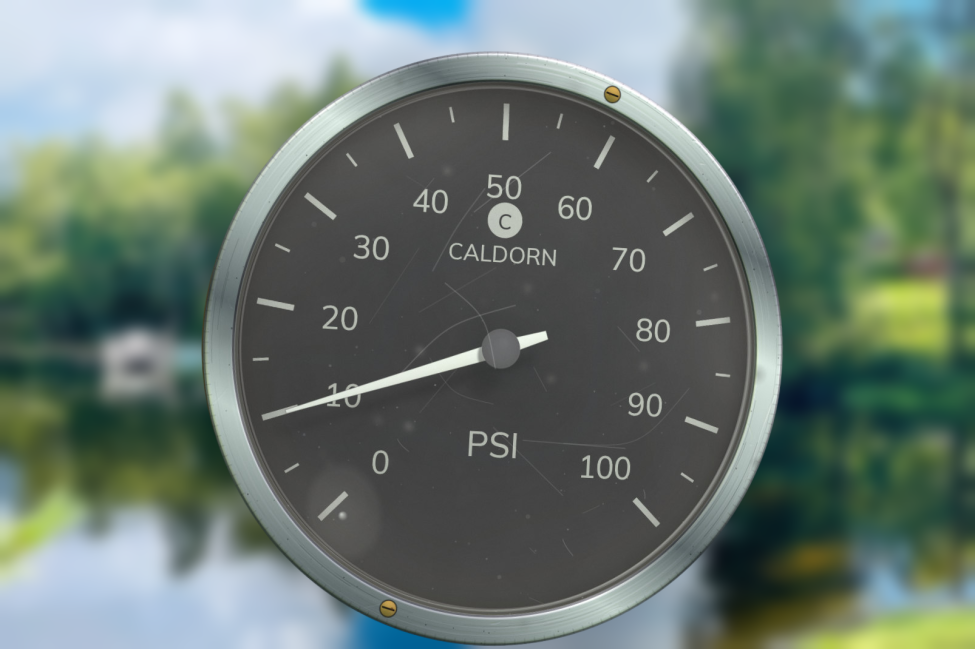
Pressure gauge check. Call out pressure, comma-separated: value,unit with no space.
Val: 10,psi
